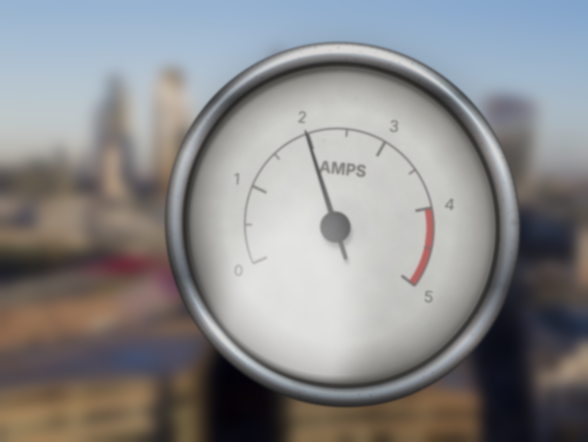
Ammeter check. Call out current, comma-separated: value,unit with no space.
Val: 2,A
